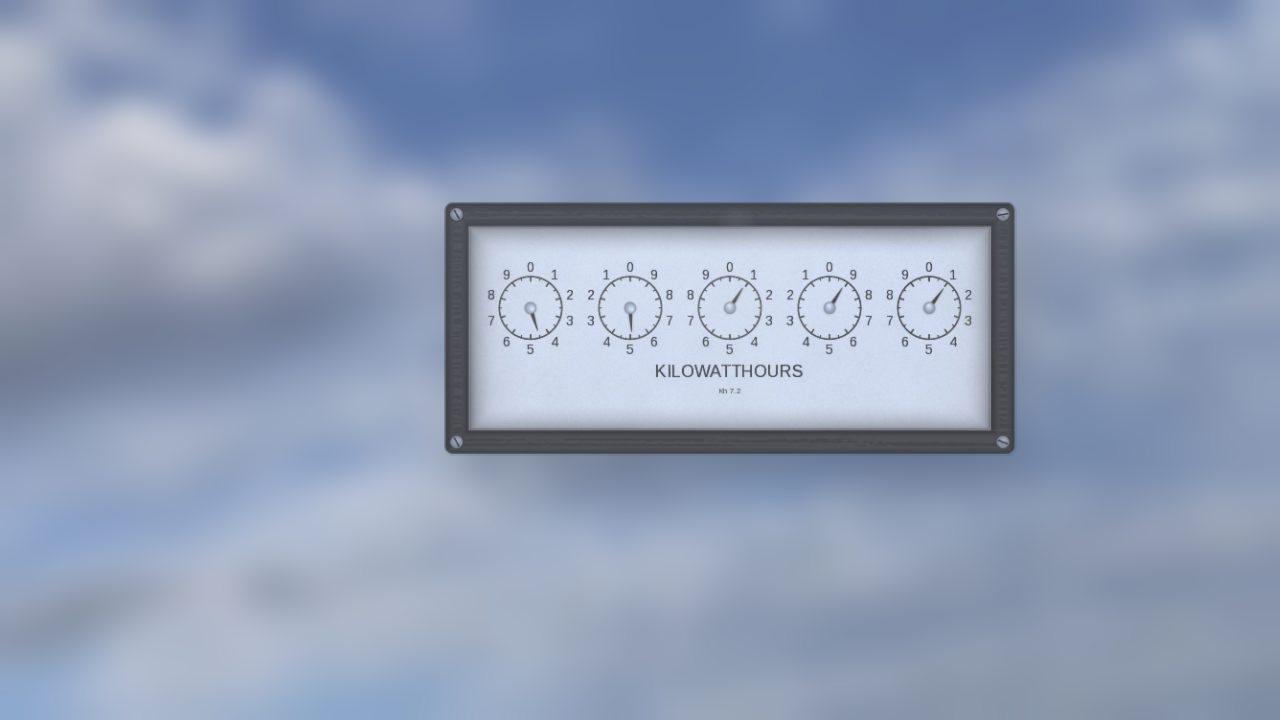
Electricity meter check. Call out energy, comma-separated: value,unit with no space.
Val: 45091,kWh
